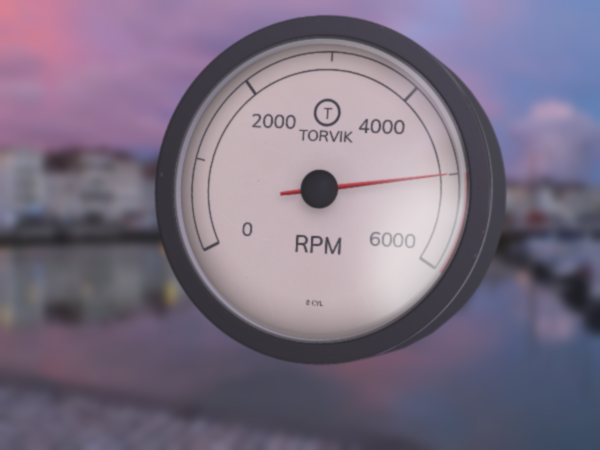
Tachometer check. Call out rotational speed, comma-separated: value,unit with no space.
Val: 5000,rpm
